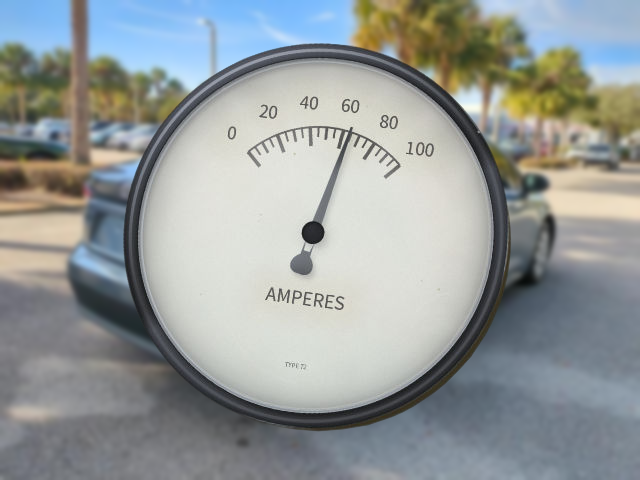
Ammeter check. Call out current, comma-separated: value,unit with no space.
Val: 65,A
